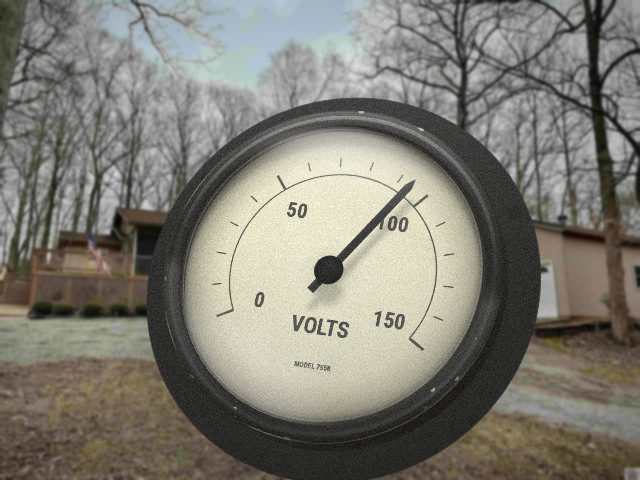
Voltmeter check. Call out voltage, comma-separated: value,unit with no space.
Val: 95,V
